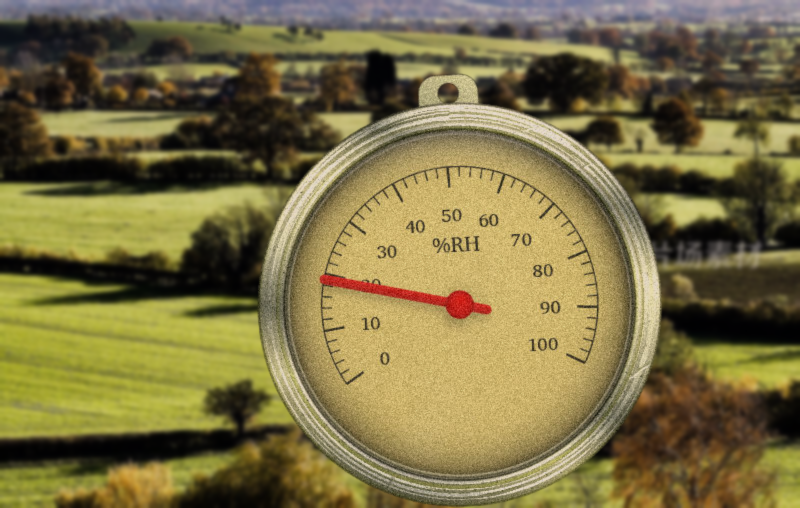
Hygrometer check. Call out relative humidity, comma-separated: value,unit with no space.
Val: 19,%
